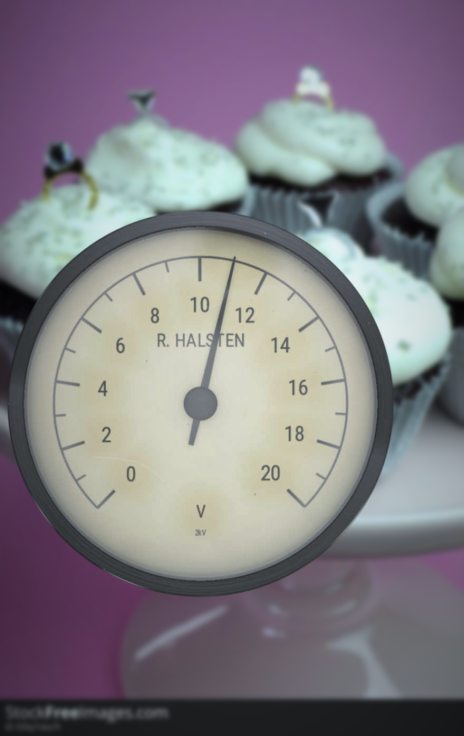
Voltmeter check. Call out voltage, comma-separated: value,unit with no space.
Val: 11,V
